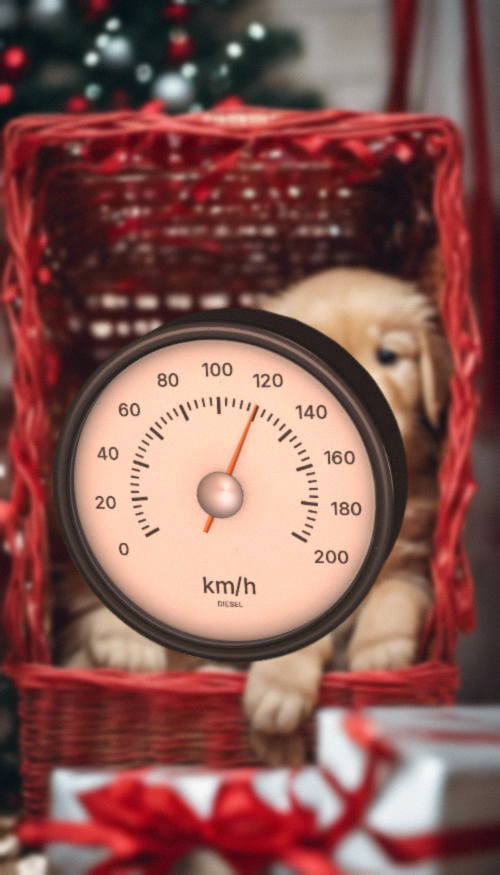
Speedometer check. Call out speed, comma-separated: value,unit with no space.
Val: 120,km/h
